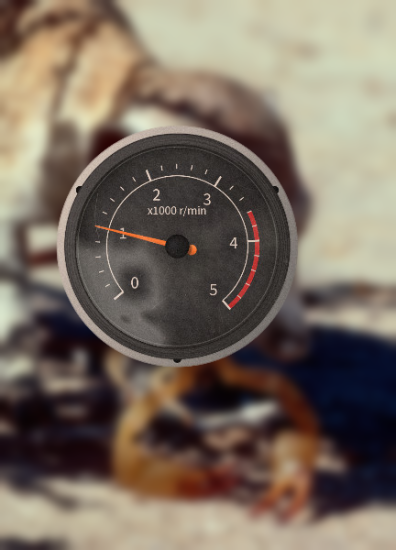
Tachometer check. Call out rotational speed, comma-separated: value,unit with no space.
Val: 1000,rpm
